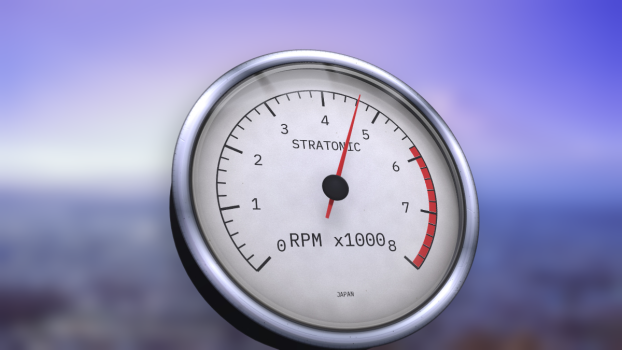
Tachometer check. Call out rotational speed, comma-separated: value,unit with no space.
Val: 4600,rpm
